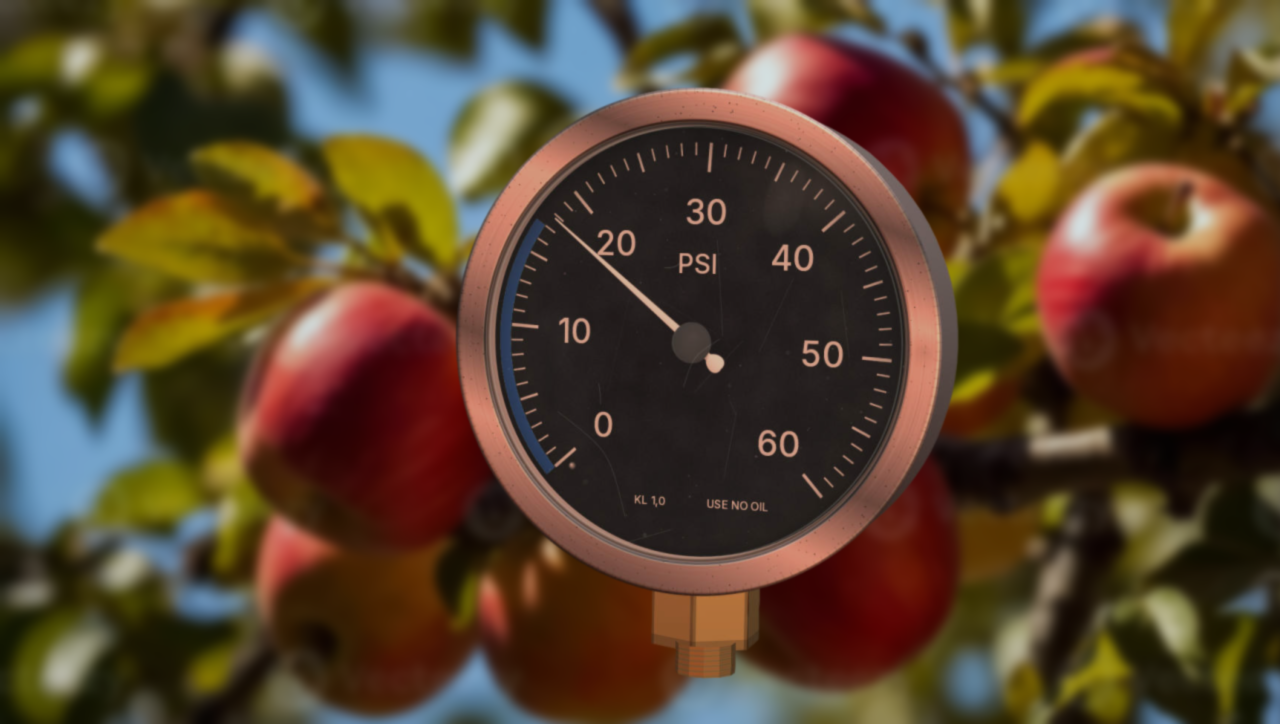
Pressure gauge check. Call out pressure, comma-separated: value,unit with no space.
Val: 18,psi
